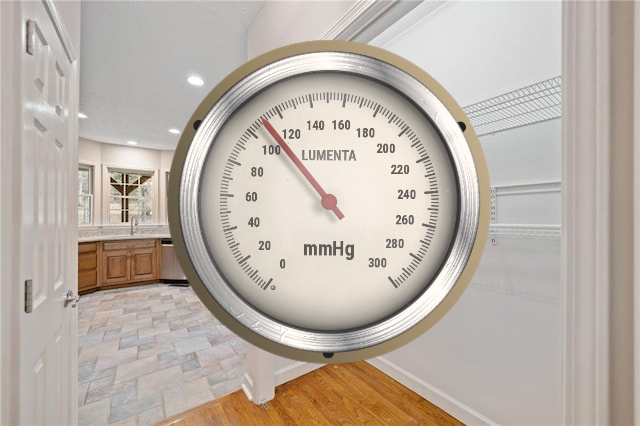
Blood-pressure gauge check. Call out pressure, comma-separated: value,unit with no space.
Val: 110,mmHg
